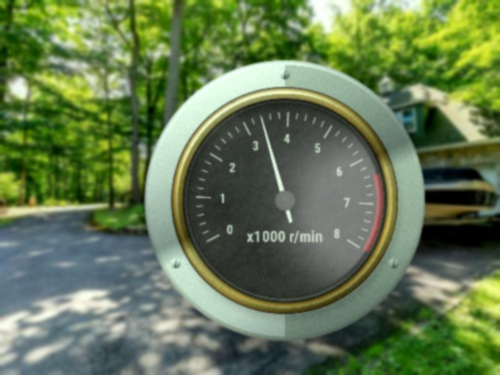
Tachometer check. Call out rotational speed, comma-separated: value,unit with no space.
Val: 3400,rpm
